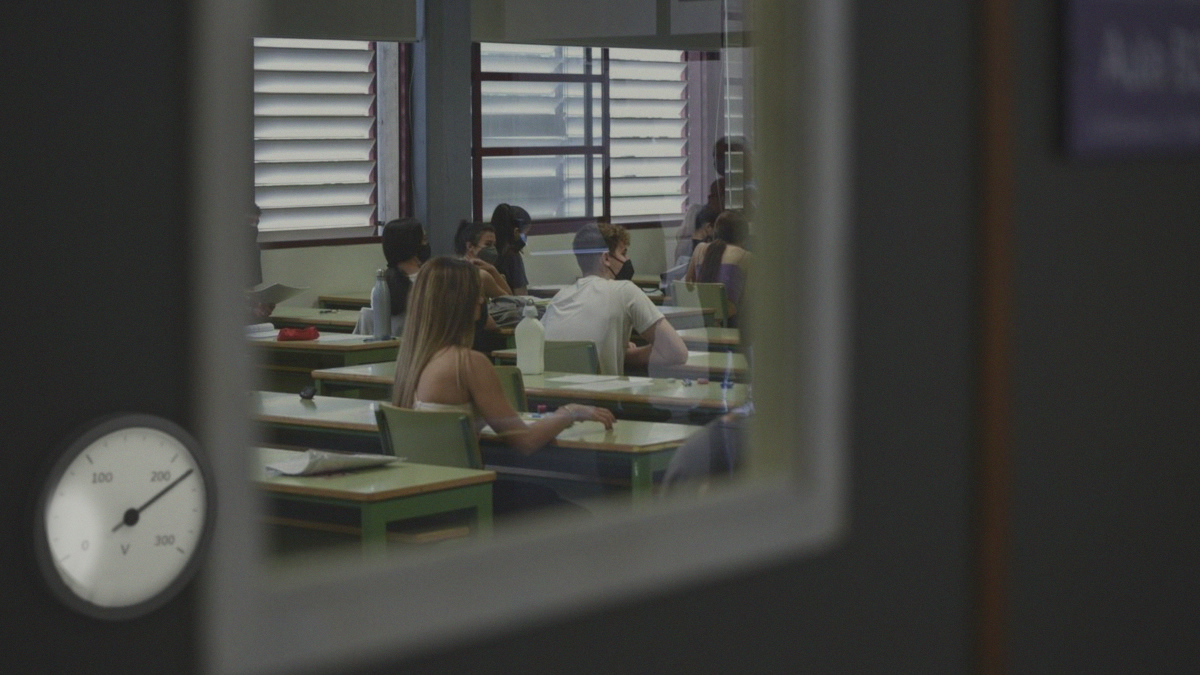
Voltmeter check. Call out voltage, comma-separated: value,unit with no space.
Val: 220,V
